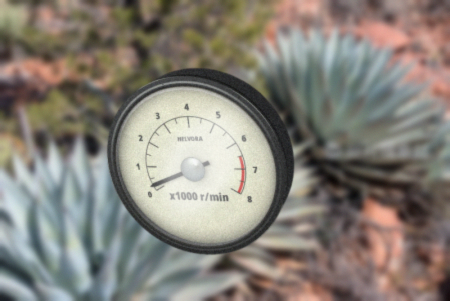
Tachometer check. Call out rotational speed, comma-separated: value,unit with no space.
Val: 250,rpm
